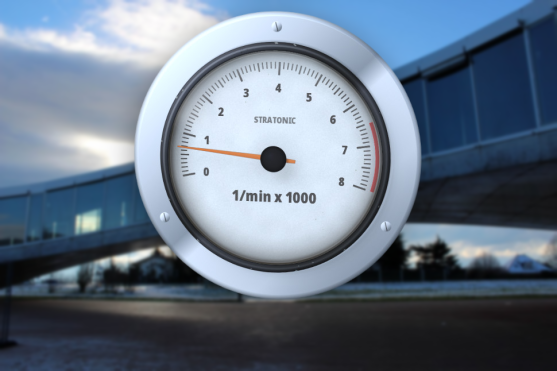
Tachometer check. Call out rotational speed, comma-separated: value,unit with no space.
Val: 700,rpm
